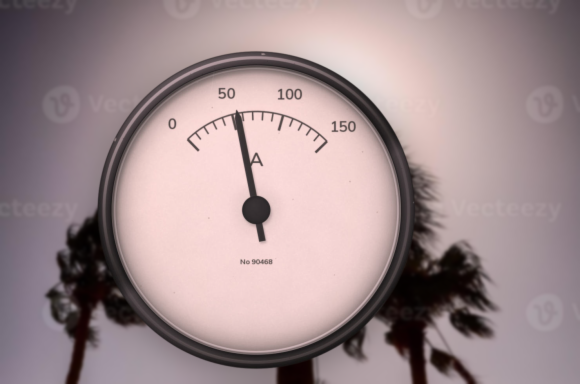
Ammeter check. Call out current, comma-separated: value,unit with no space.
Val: 55,A
